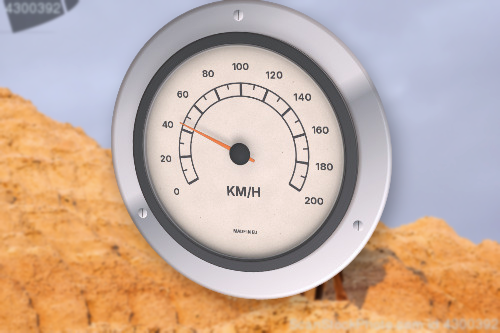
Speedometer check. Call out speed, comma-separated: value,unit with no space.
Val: 45,km/h
